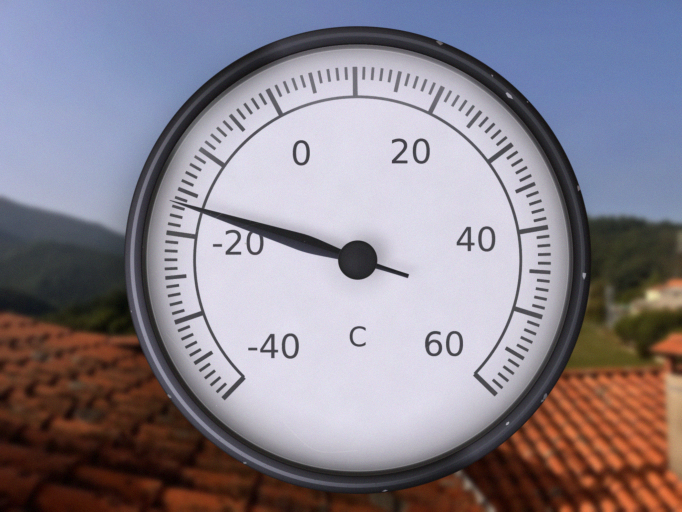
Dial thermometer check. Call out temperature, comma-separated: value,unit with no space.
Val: -16.5,°C
